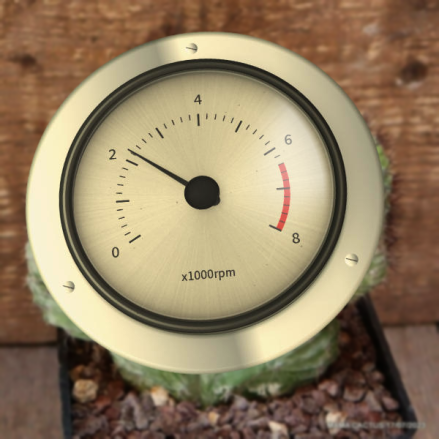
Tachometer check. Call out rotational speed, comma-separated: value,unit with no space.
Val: 2200,rpm
